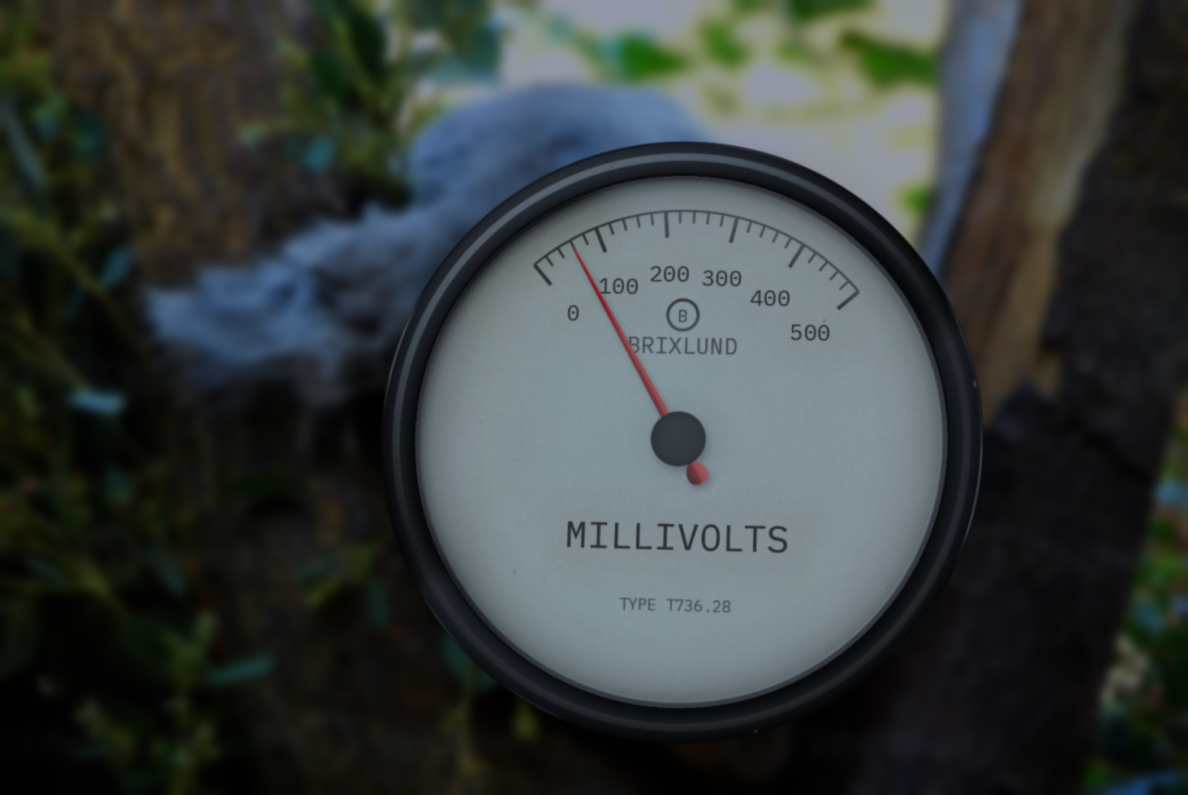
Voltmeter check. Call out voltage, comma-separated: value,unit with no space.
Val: 60,mV
